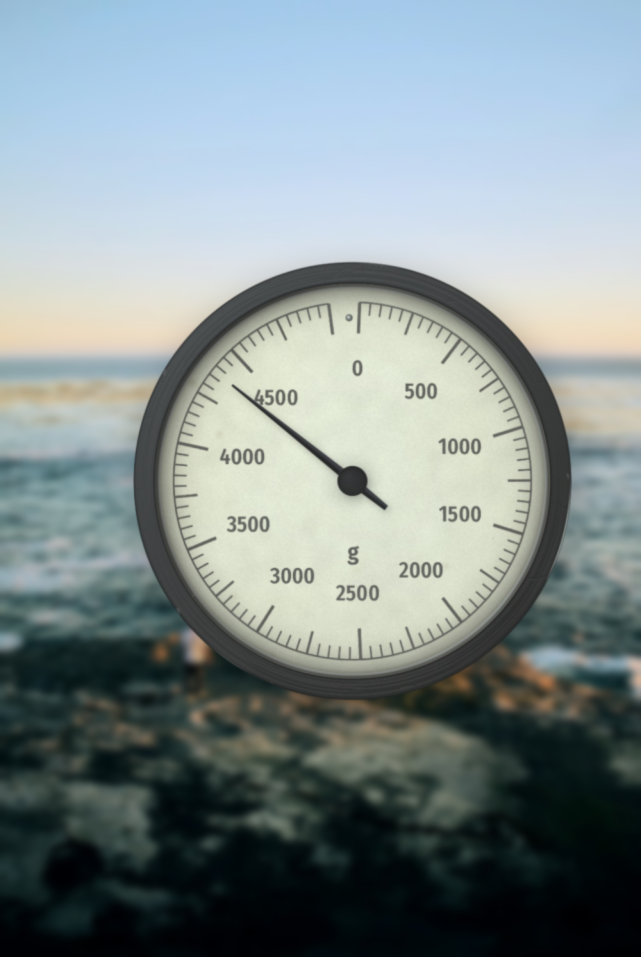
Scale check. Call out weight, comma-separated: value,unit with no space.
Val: 4375,g
